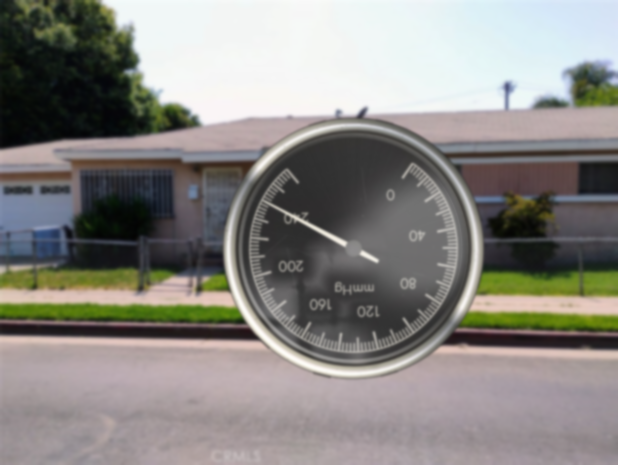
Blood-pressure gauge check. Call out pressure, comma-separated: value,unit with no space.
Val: 240,mmHg
